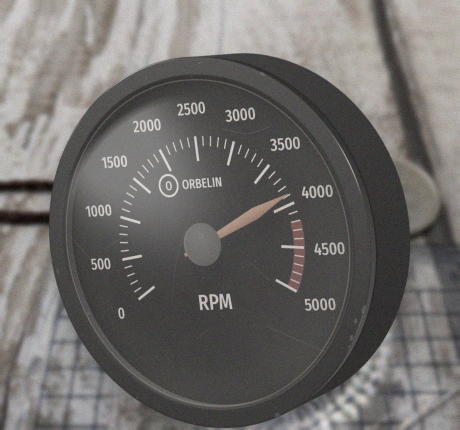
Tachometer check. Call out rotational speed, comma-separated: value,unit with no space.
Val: 3900,rpm
